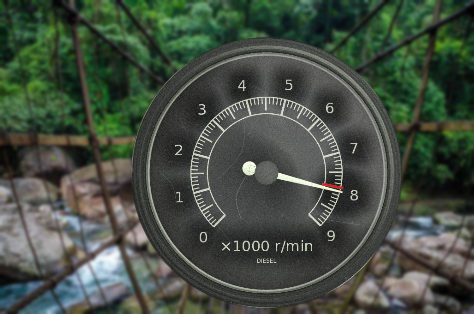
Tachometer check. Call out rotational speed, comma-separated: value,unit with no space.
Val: 8000,rpm
